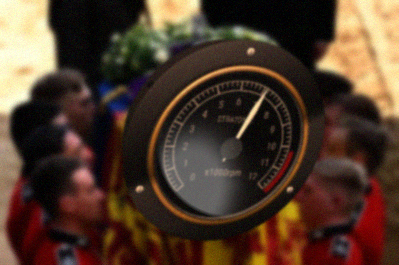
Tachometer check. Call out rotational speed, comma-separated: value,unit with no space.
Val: 7000,rpm
